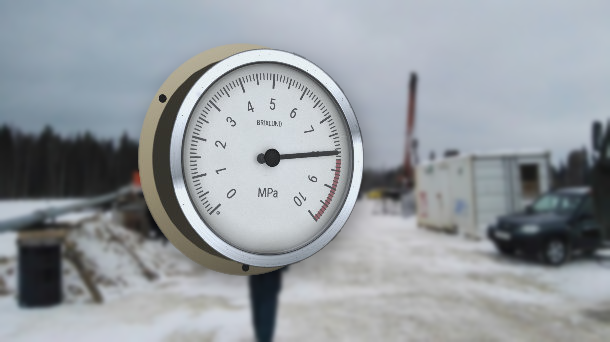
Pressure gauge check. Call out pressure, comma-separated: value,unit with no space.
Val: 8,MPa
